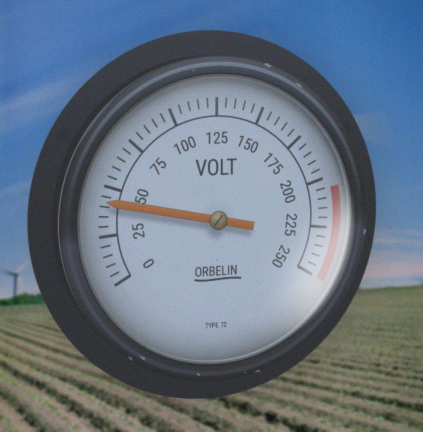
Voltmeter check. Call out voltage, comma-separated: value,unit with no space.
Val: 42.5,V
